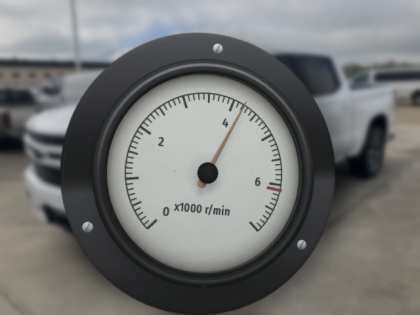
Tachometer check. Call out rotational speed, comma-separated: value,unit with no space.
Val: 4200,rpm
